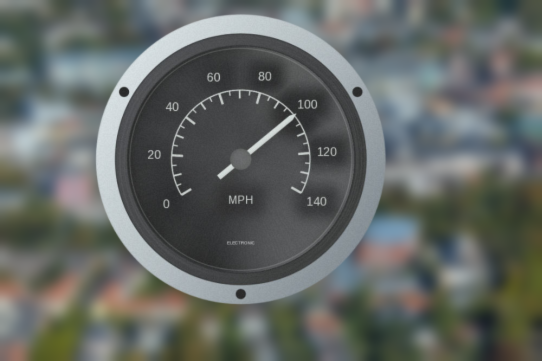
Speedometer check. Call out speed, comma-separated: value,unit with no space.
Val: 100,mph
